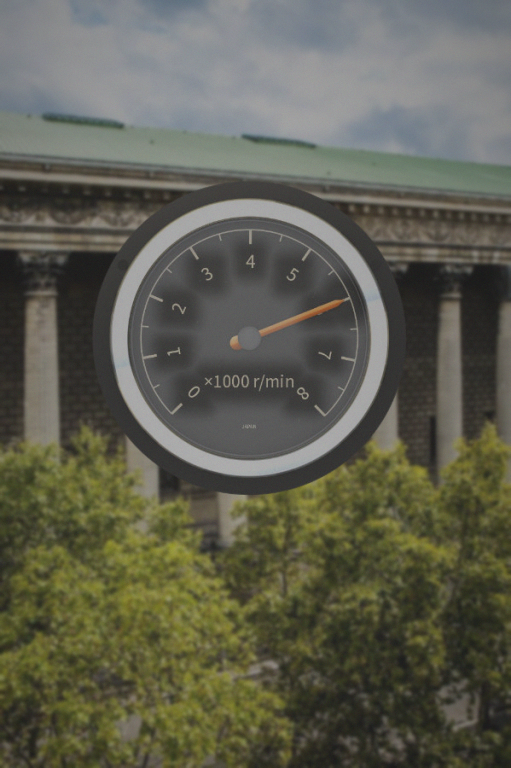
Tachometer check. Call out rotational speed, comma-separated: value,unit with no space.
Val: 6000,rpm
